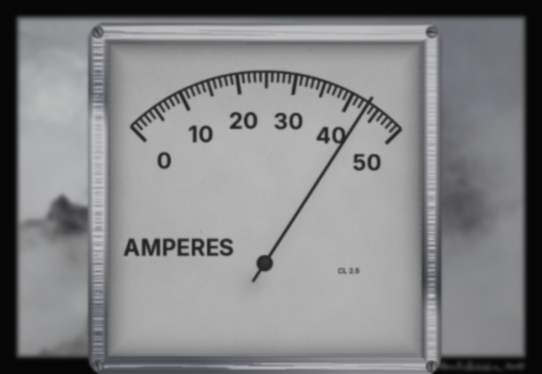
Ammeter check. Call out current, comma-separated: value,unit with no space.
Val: 43,A
